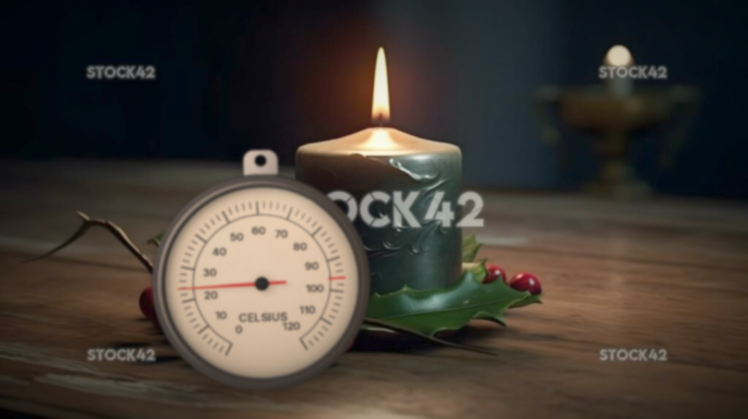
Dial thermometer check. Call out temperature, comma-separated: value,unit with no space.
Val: 24,°C
